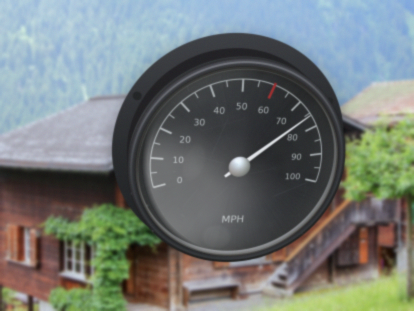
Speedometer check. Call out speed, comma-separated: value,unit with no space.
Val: 75,mph
